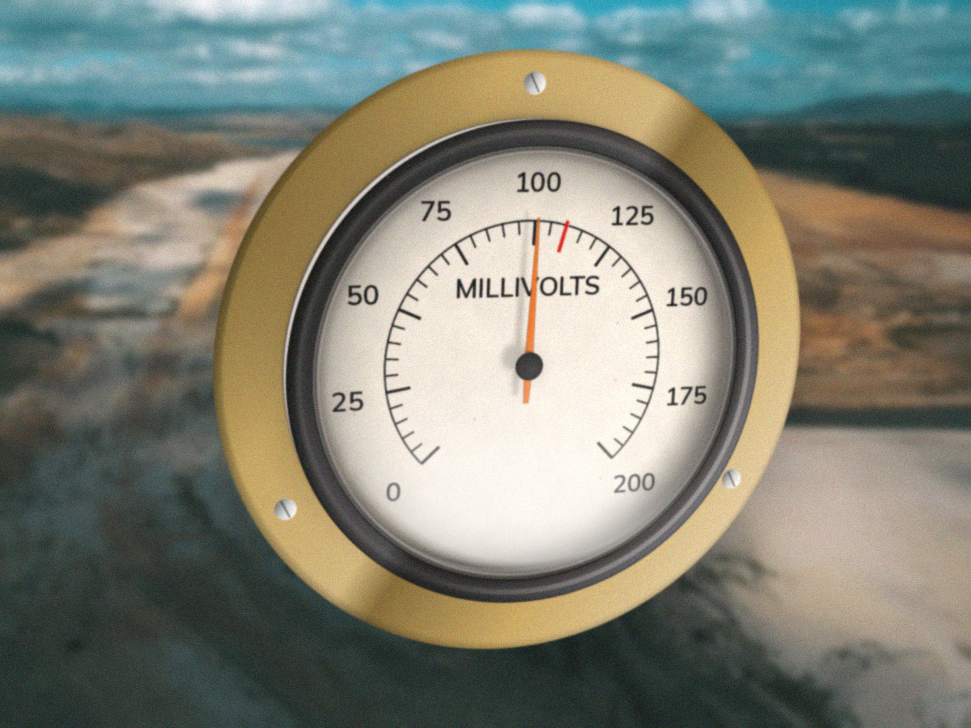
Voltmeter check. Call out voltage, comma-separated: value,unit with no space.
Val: 100,mV
